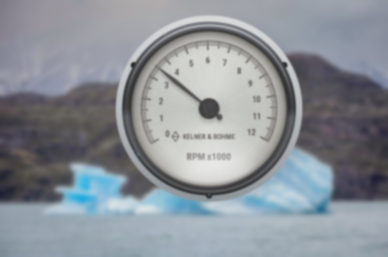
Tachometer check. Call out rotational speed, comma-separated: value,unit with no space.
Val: 3500,rpm
